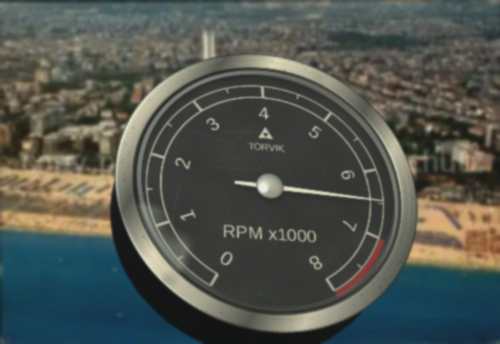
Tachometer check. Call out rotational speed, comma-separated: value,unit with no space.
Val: 6500,rpm
